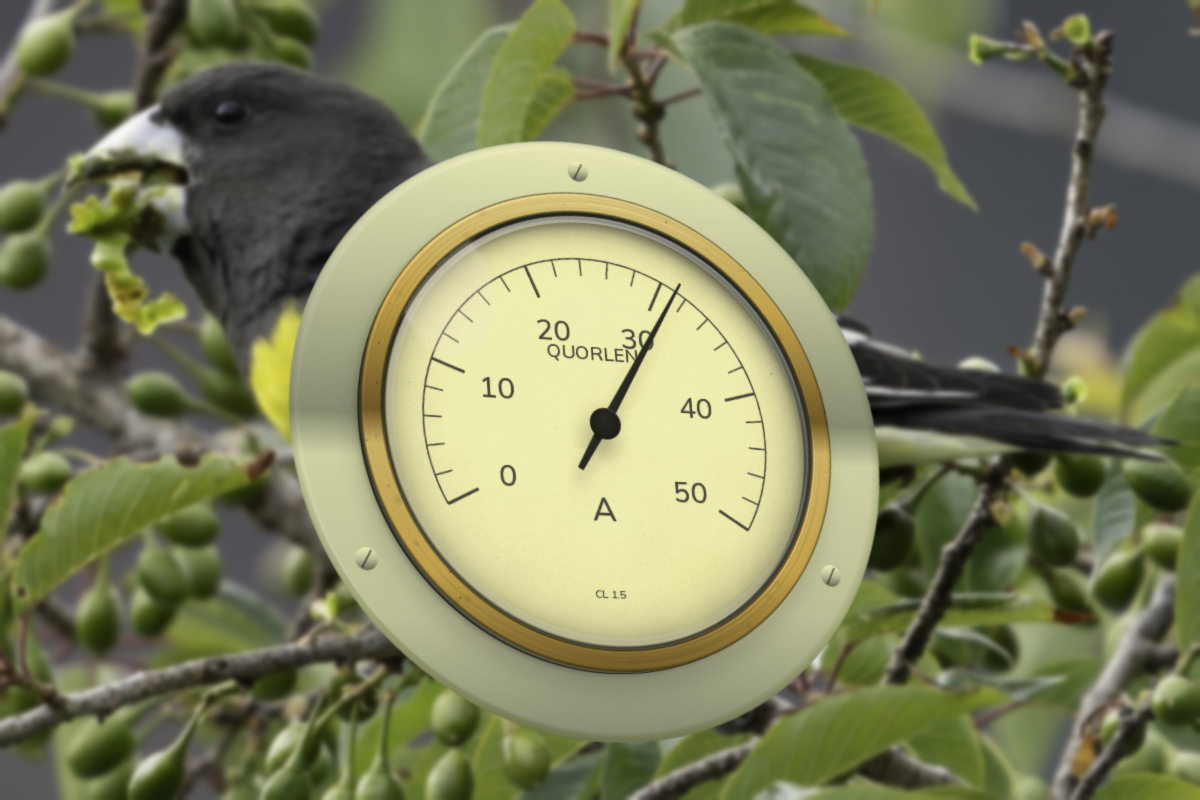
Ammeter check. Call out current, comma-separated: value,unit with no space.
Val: 31,A
